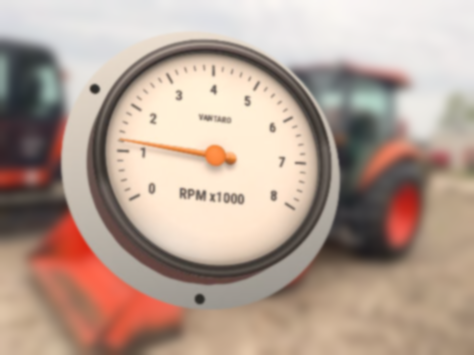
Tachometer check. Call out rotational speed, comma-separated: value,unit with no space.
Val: 1200,rpm
